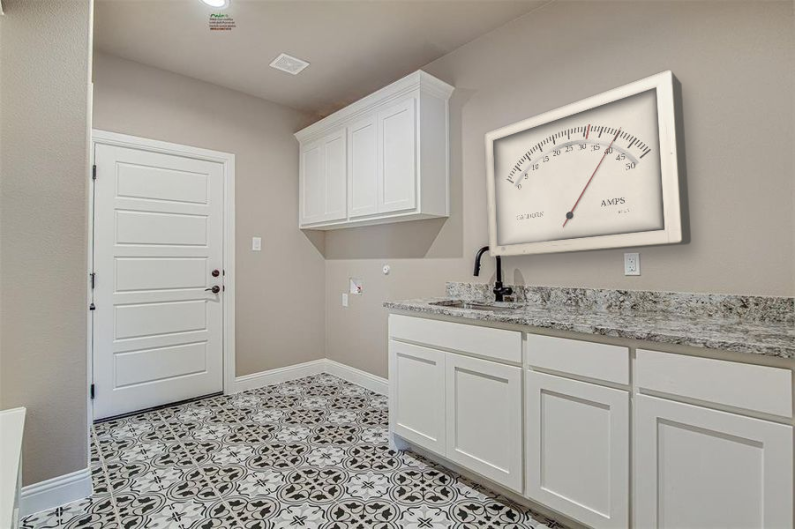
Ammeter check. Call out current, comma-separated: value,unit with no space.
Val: 40,A
